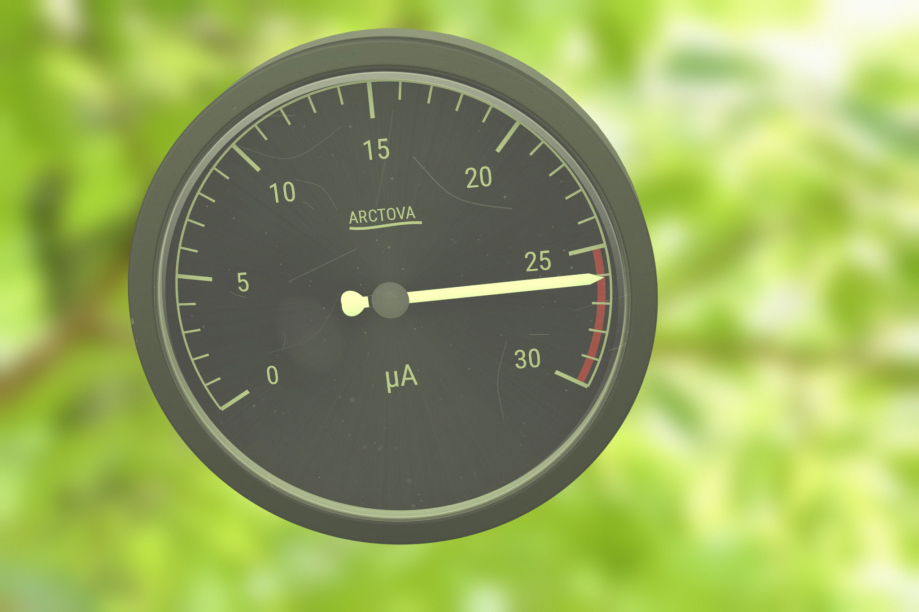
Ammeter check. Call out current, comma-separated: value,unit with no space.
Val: 26,µA
